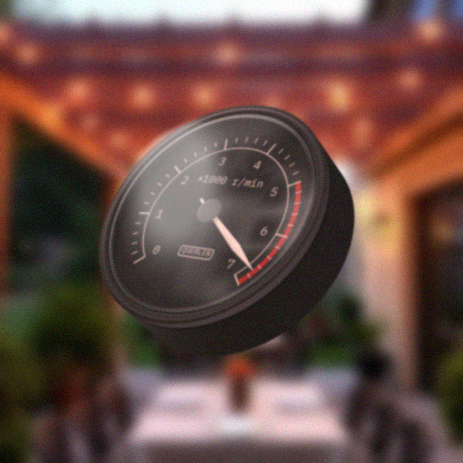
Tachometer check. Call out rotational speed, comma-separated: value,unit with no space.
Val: 6700,rpm
